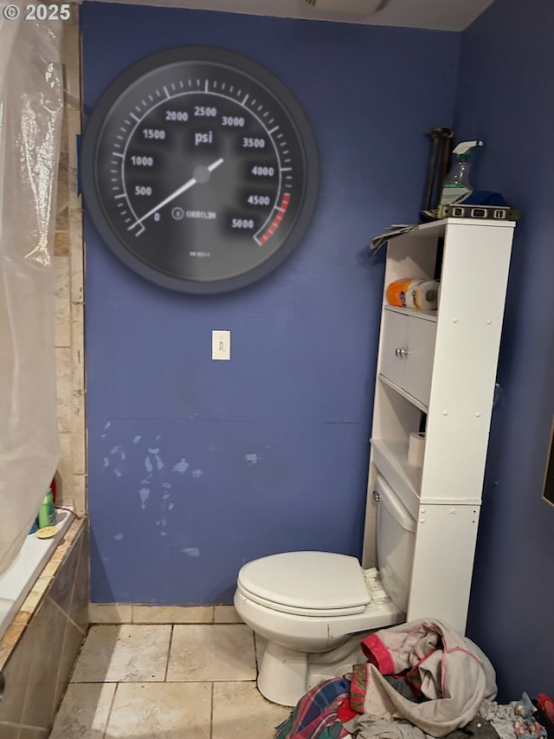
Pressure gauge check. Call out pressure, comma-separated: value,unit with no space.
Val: 100,psi
